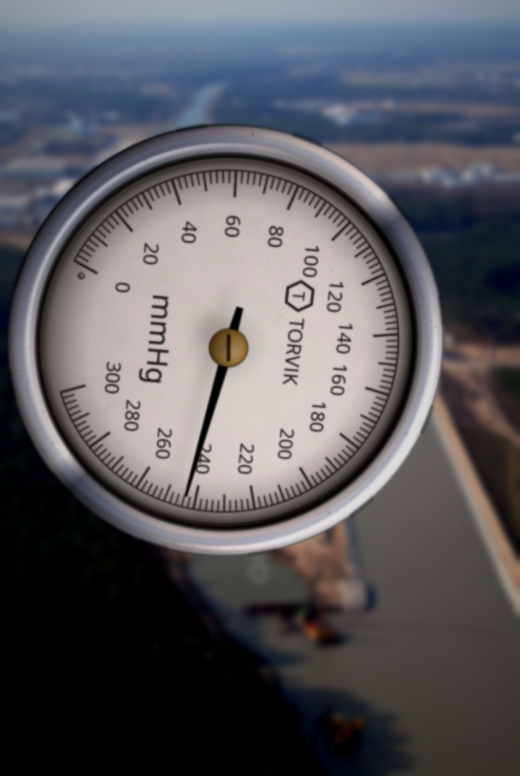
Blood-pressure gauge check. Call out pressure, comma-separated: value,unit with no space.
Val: 244,mmHg
